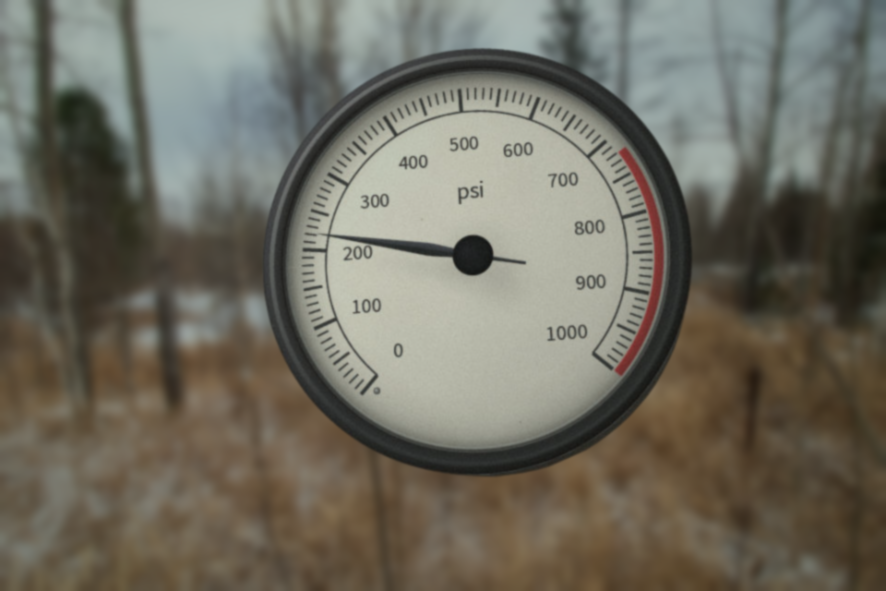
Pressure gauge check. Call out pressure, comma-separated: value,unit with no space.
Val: 220,psi
